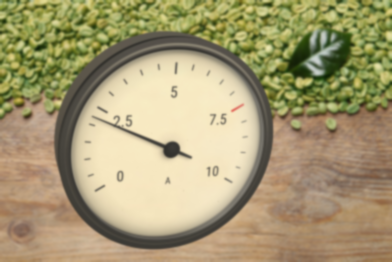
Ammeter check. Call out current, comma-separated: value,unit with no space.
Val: 2.25,A
